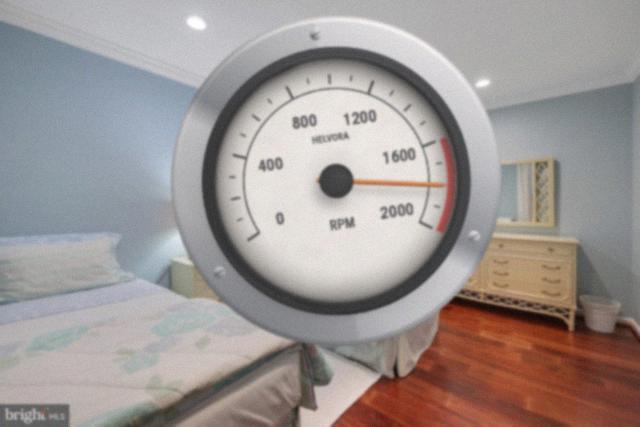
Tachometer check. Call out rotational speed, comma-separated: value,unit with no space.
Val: 1800,rpm
